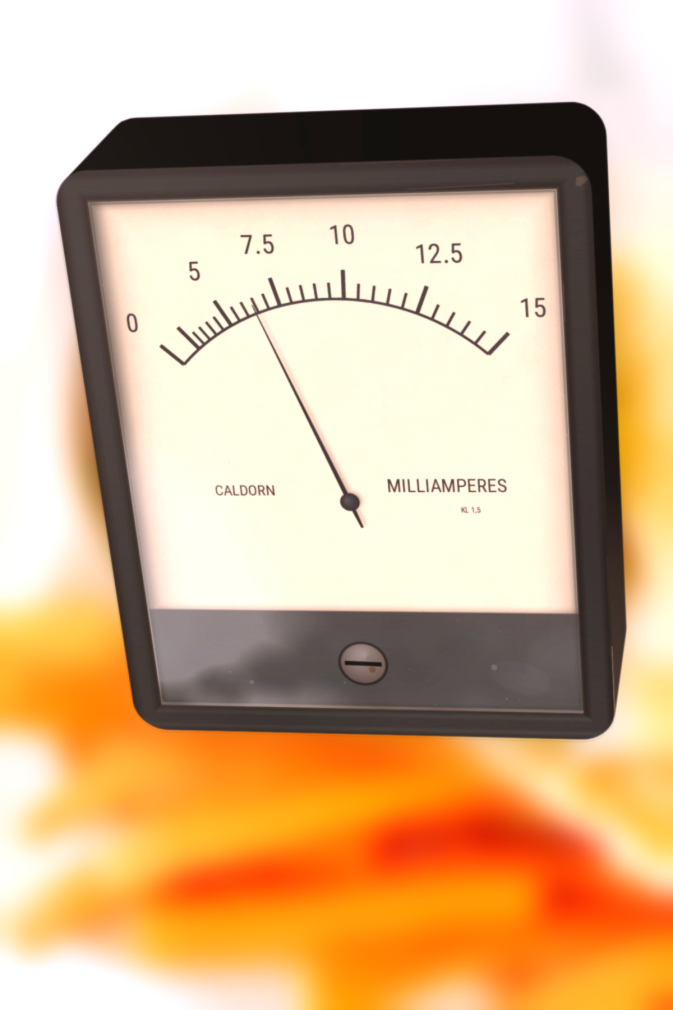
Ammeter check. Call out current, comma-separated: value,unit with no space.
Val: 6.5,mA
